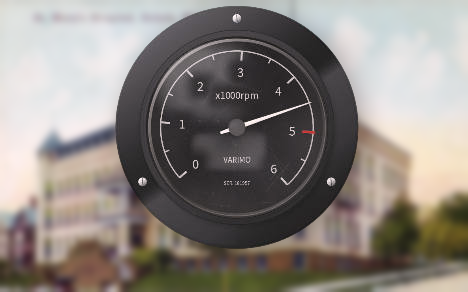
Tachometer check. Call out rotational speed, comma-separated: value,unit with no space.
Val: 4500,rpm
